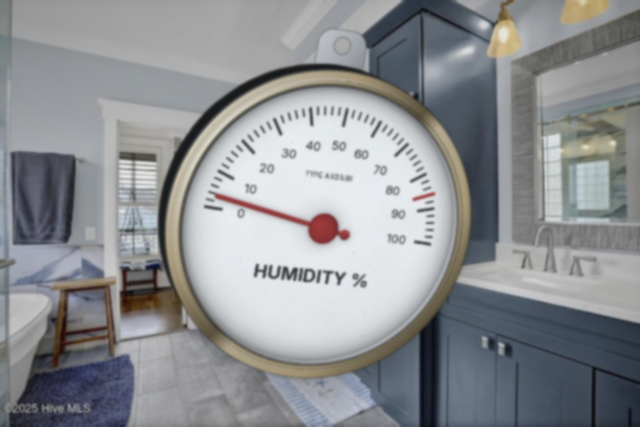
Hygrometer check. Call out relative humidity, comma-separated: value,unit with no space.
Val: 4,%
